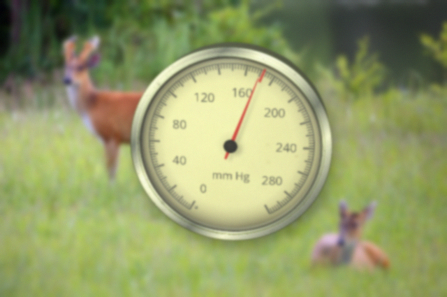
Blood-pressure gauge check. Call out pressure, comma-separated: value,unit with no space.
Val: 170,mmHg
